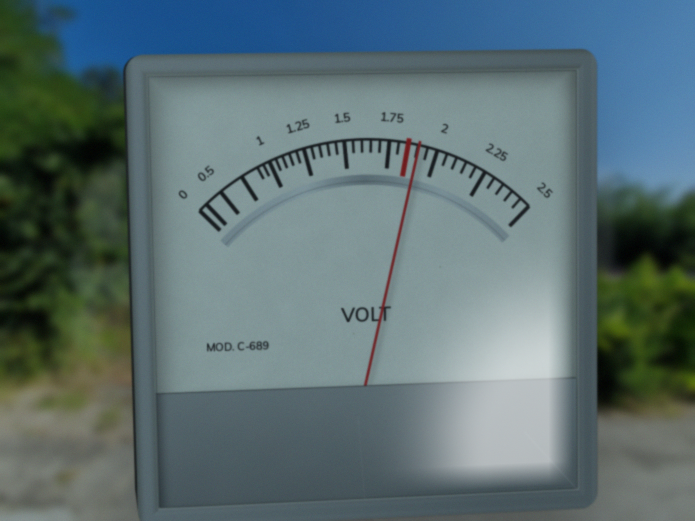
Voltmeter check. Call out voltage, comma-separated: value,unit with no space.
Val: 1.9,V
